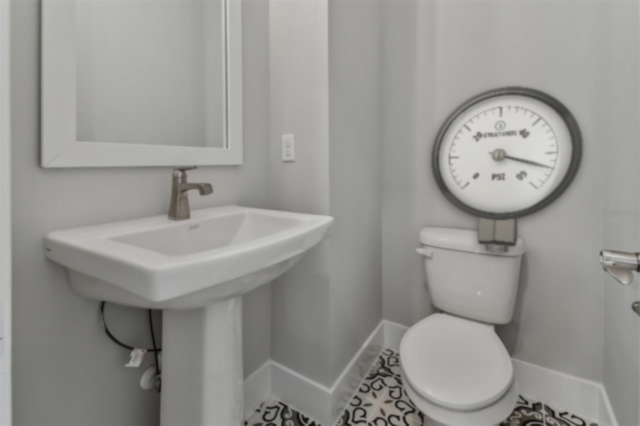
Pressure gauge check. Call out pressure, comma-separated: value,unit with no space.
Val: 54,psi
